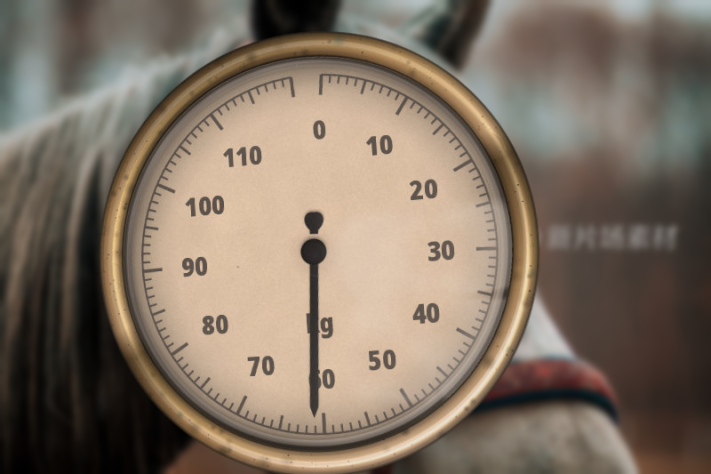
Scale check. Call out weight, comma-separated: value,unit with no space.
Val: 61,kg
